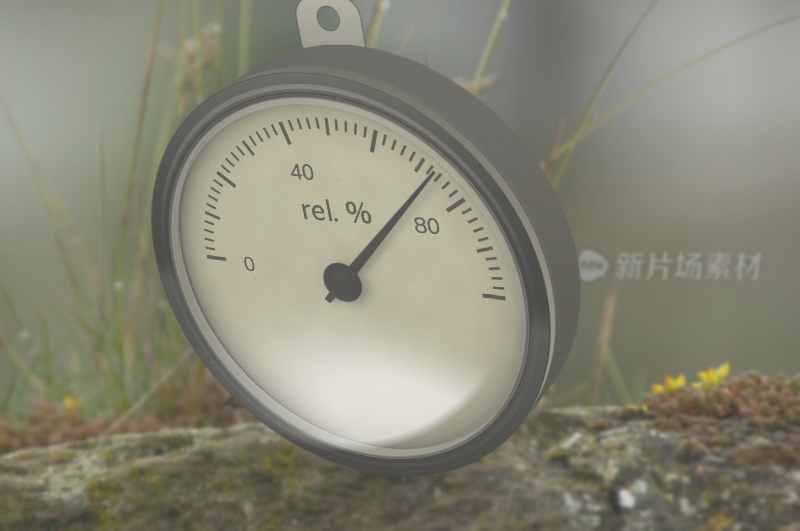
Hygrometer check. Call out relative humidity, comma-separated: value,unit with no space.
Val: 73,%
